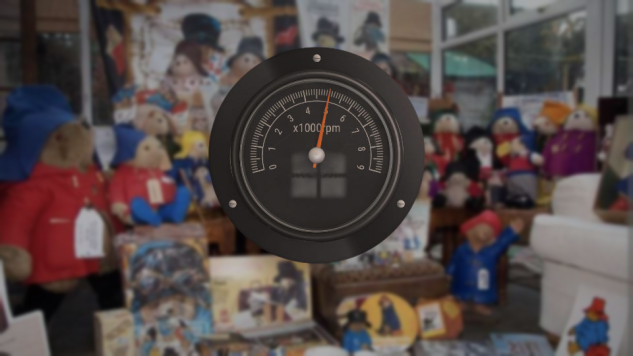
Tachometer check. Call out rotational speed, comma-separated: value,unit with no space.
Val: 5000,rpm
